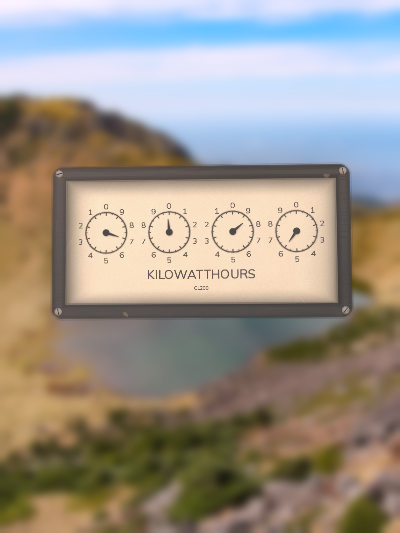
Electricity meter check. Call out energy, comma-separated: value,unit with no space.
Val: 6986,kWh
